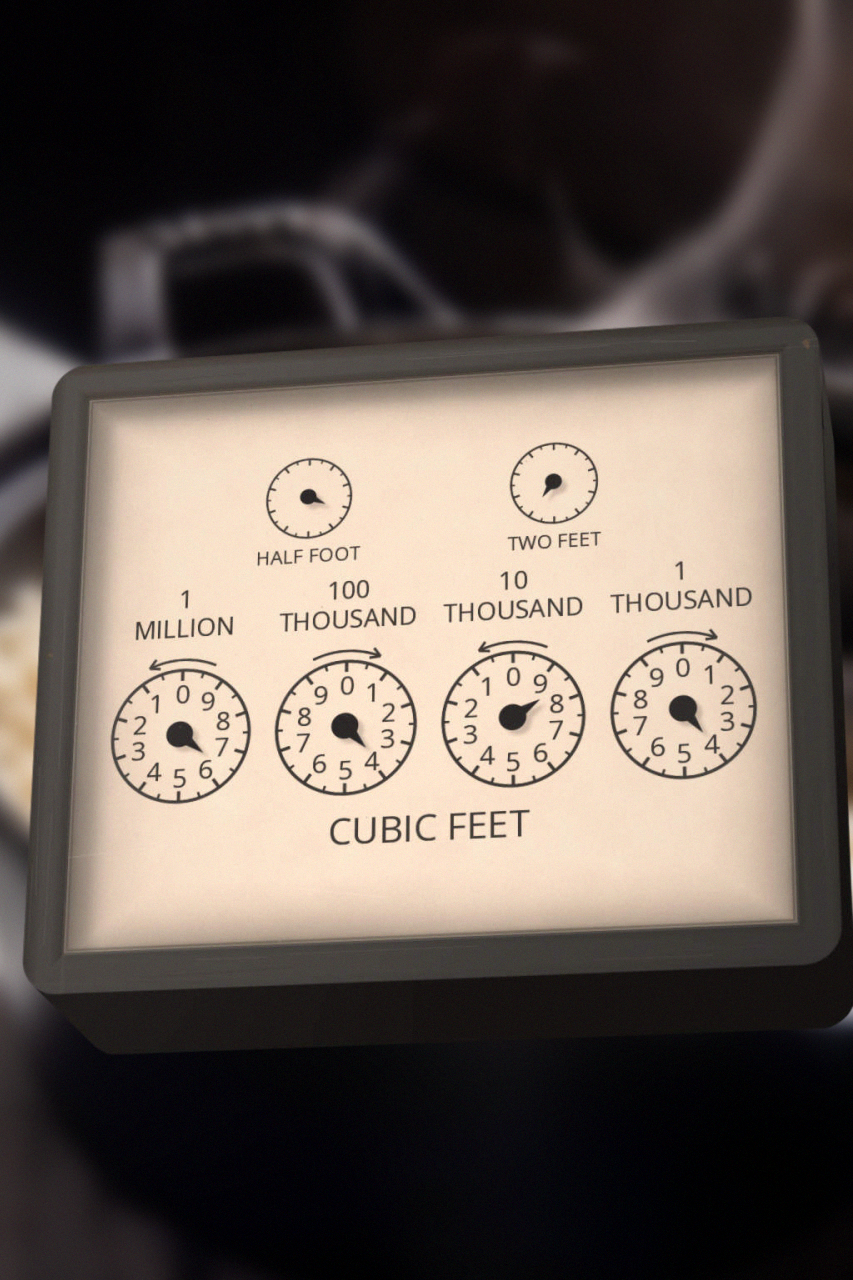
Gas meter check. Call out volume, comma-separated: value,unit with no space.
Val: 638400,ft³
